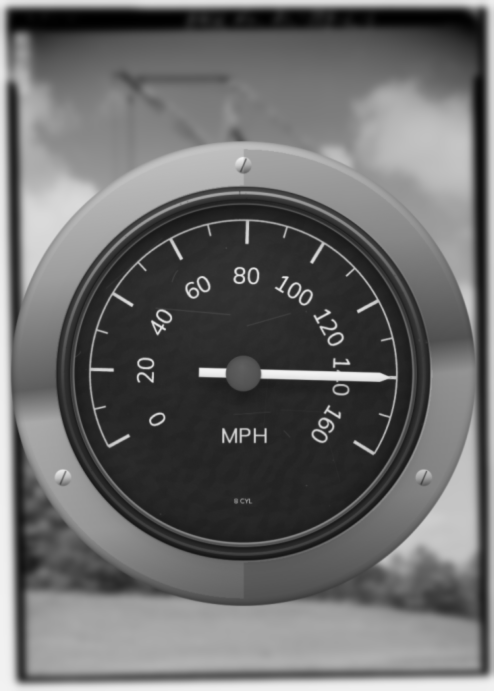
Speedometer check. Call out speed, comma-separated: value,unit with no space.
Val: 140,mph
